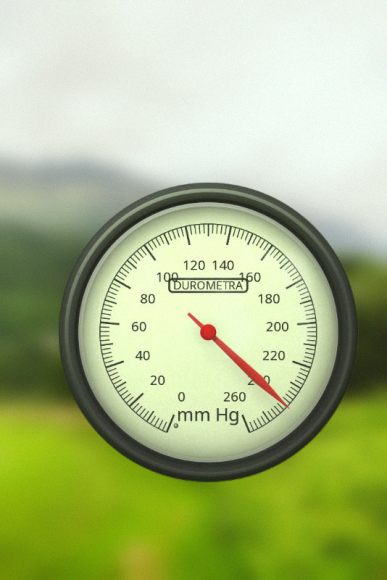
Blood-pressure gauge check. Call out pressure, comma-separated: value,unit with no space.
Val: 240,mmHg
